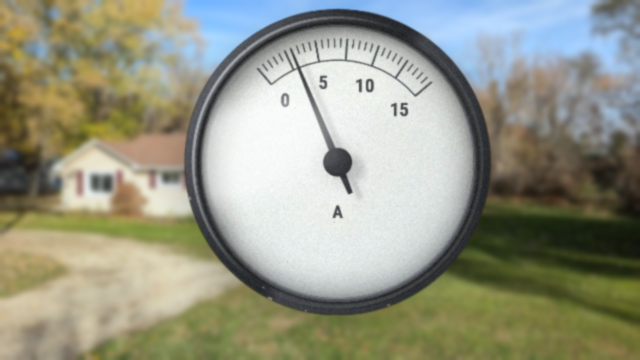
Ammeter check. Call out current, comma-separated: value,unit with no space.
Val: 3,A
